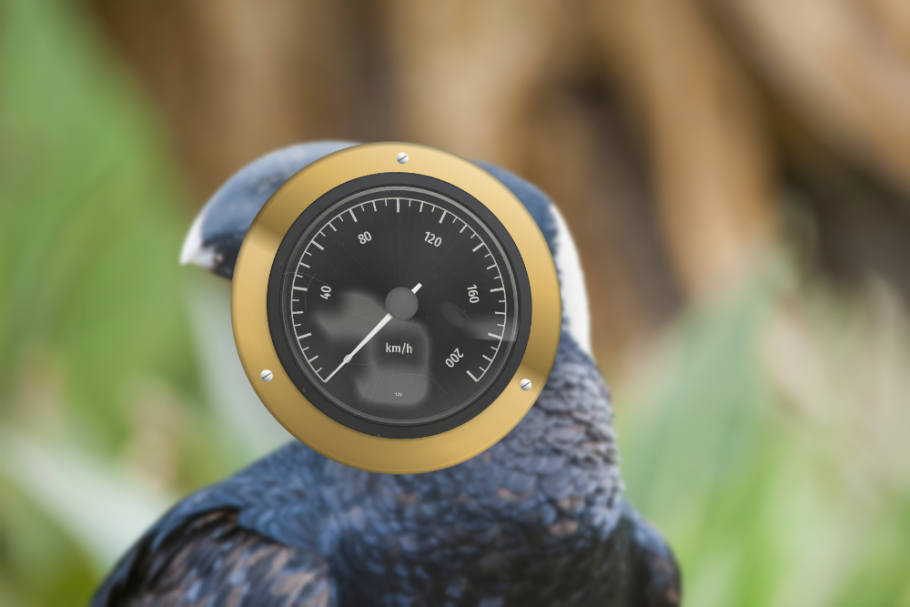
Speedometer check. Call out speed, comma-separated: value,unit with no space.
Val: 0,km/h
